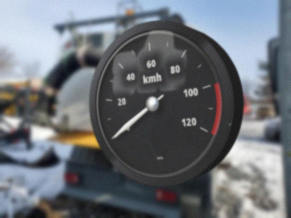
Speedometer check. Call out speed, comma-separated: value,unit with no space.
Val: 0,km/h
